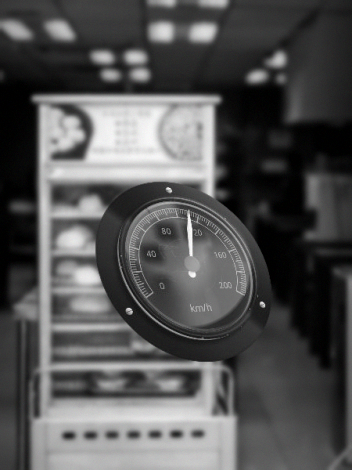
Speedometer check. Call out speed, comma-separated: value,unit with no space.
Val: 110,km/h
